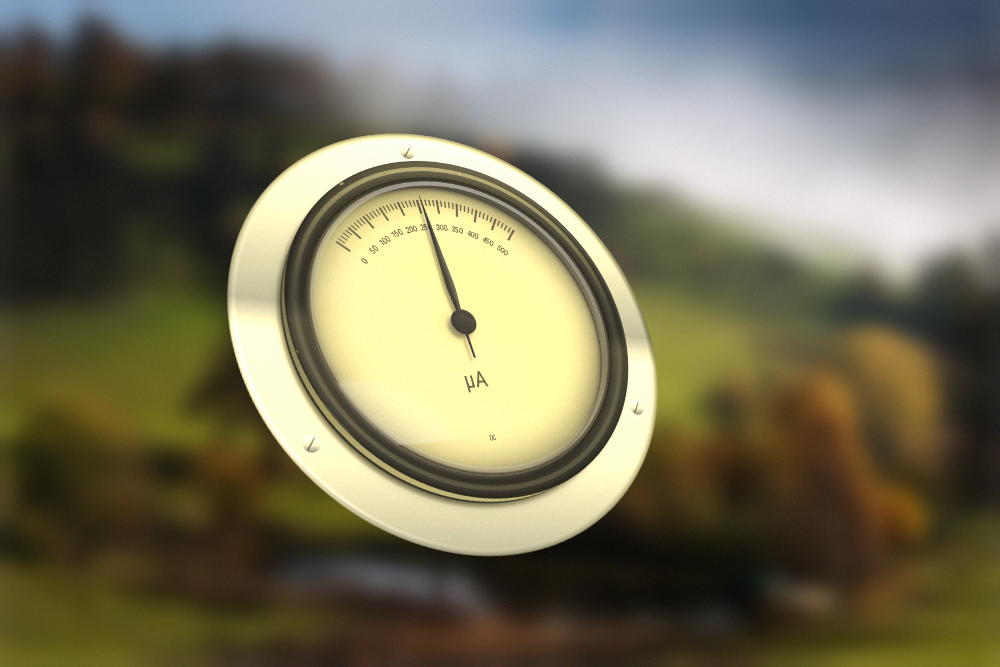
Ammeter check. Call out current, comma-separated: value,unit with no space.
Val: 250,µA
